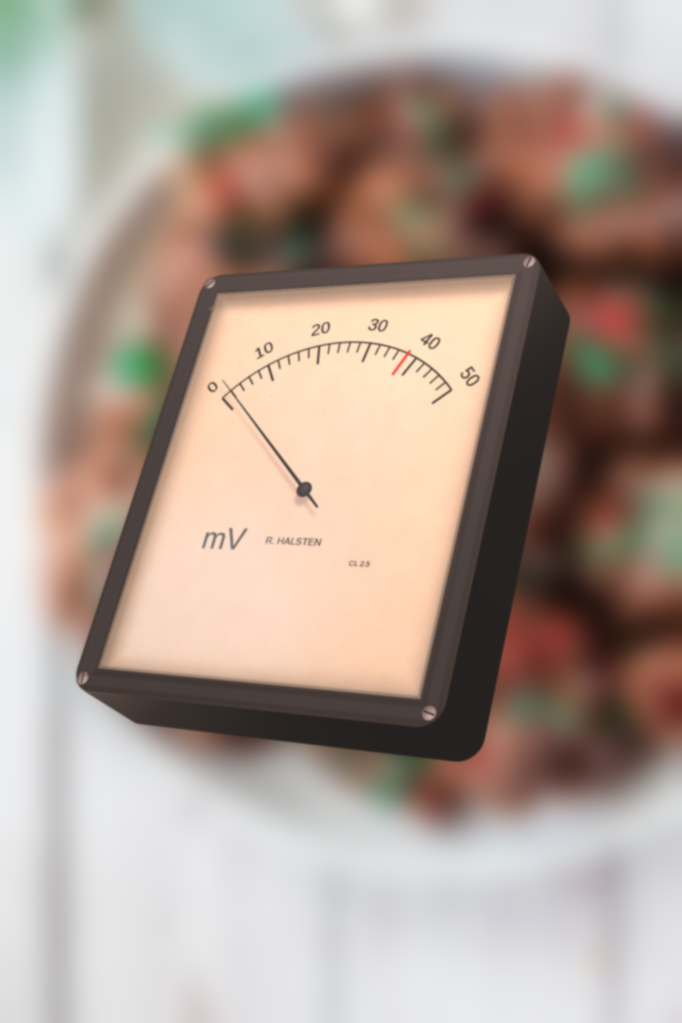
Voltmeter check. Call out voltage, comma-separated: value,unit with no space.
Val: 2,mV
